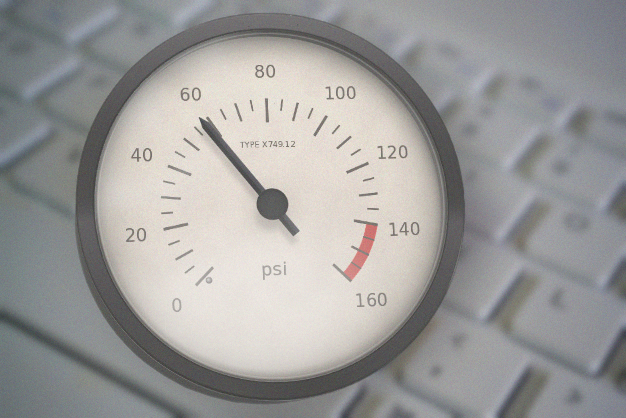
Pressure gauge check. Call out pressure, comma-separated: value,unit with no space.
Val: 57.5,psi
